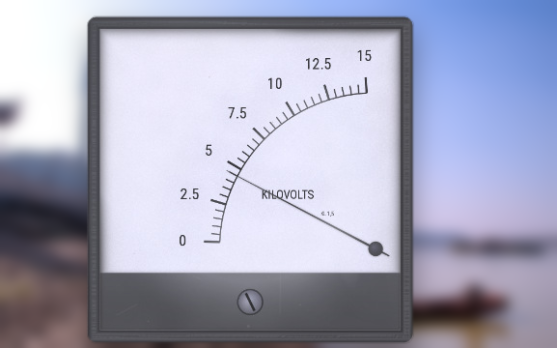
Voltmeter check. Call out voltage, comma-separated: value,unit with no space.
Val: 4.5,kV
